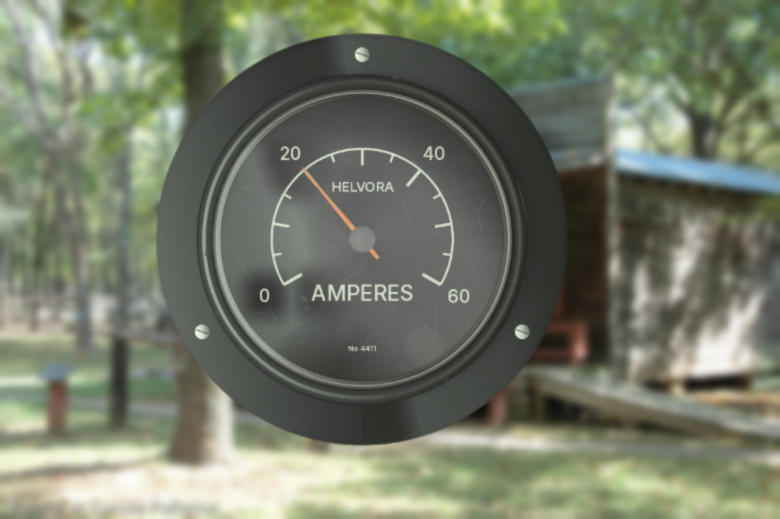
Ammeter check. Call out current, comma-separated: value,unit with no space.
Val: 20,A
